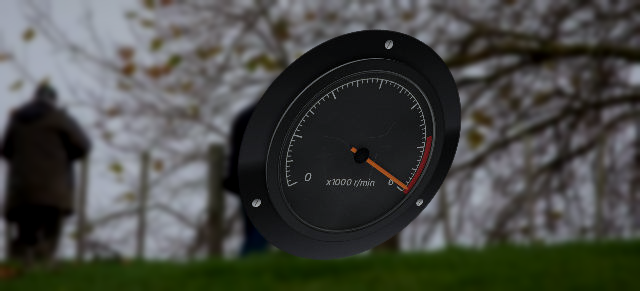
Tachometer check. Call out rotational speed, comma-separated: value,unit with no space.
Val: 5900,rpm
